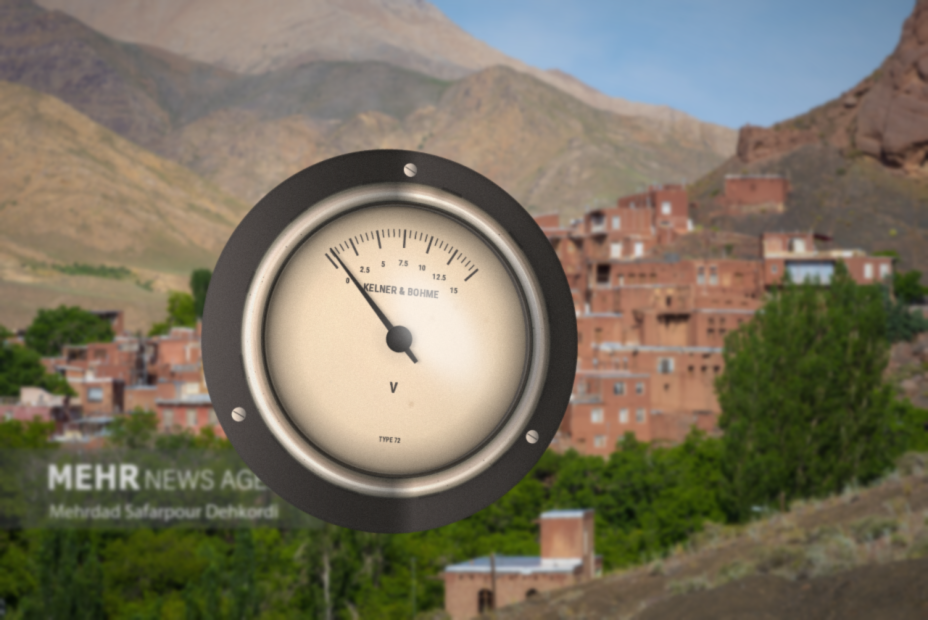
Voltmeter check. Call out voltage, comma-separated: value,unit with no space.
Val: 0.5,V
